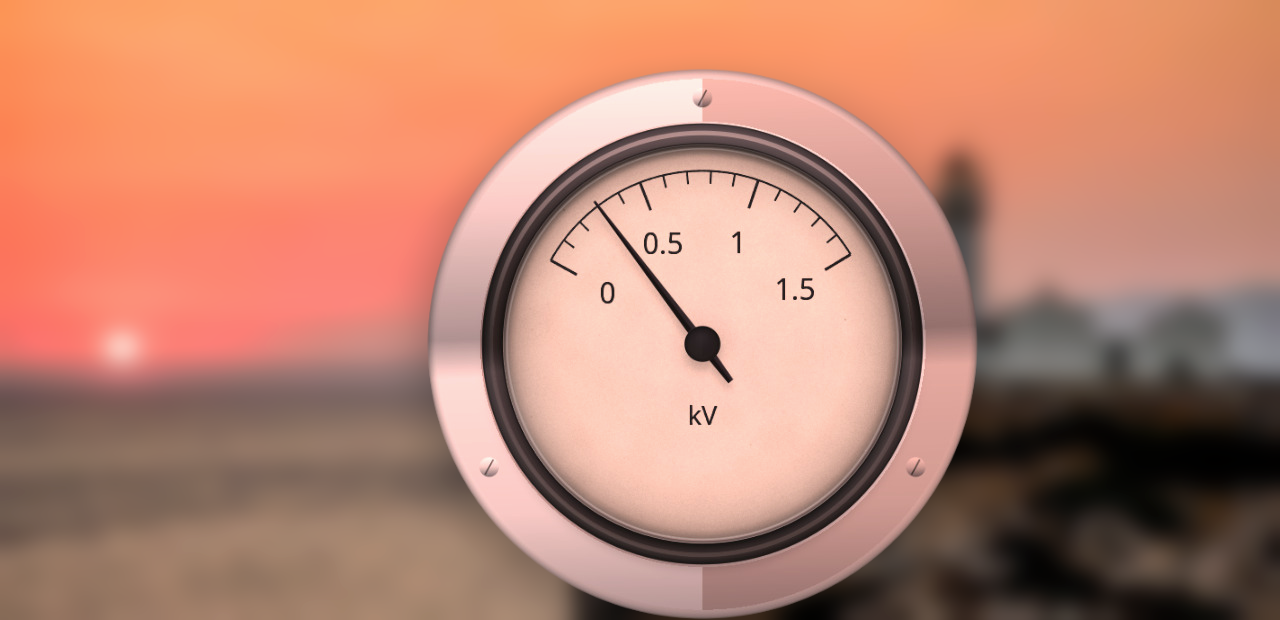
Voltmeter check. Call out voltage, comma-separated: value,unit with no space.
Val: 0.3,kV
